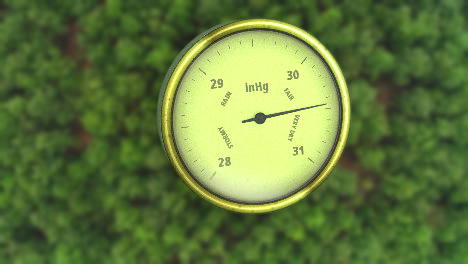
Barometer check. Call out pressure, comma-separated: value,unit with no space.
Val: 30.45,inHg
